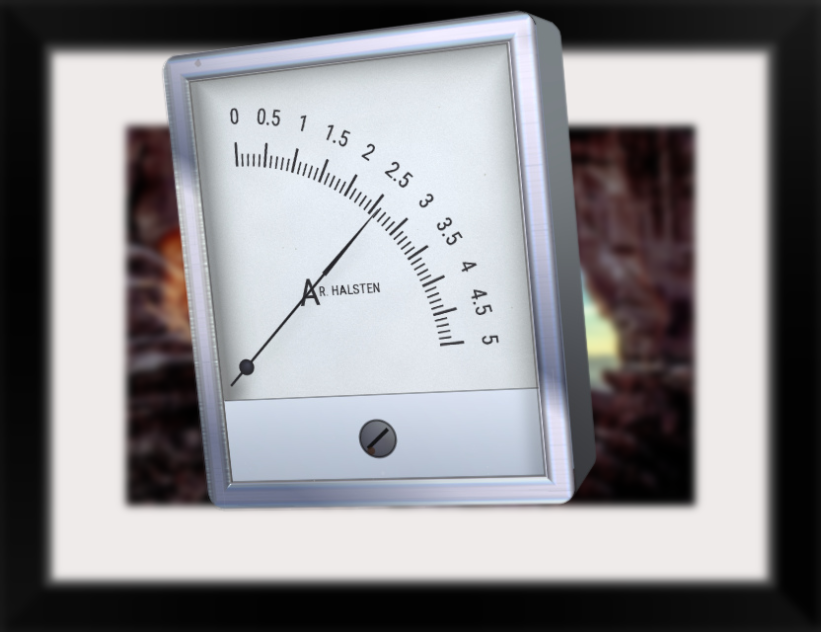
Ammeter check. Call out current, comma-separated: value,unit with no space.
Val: 2.6,A
